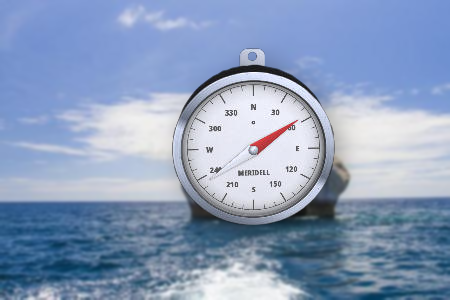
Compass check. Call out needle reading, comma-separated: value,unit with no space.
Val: 55,°
